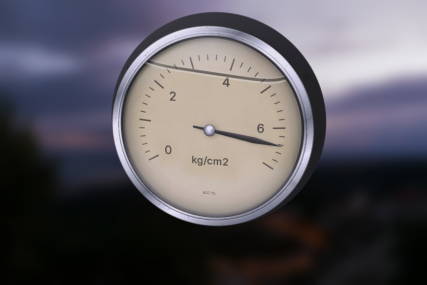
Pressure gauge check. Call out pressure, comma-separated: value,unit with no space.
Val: 6.4,kg/cm²
